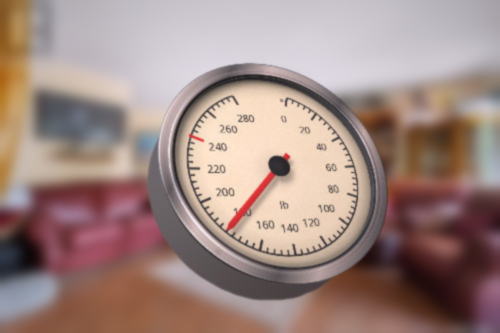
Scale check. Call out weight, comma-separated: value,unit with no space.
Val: 180,lb
